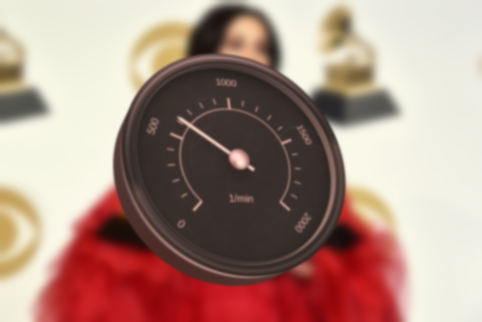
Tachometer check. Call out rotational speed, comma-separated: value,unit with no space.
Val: 600,rpm
